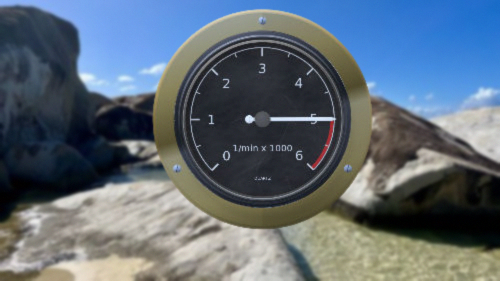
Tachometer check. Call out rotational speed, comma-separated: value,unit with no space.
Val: 5000,rpm
